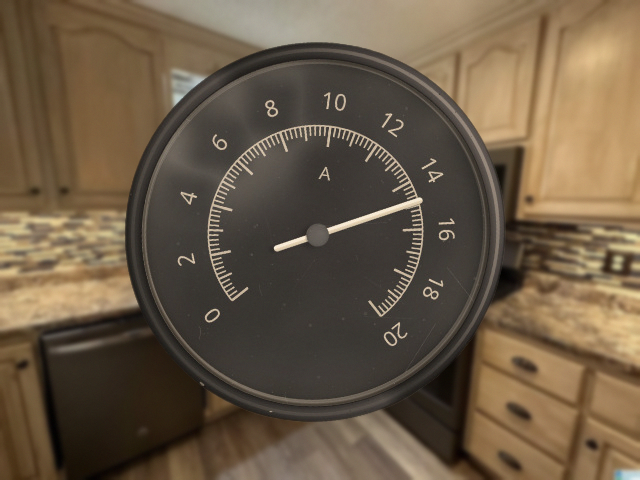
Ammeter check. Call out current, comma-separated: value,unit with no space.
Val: 14.8,A
